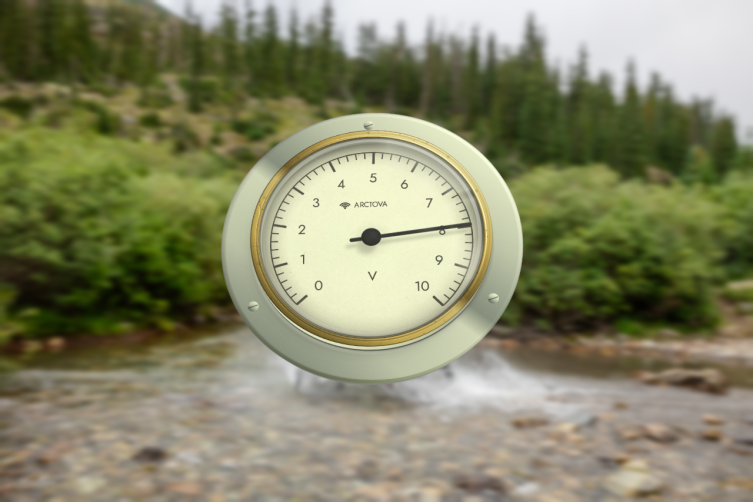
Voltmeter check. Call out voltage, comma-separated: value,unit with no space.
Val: 8,V
